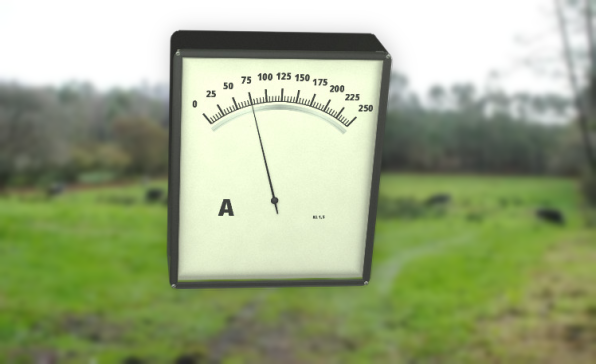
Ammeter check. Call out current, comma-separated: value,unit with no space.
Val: 75,A
